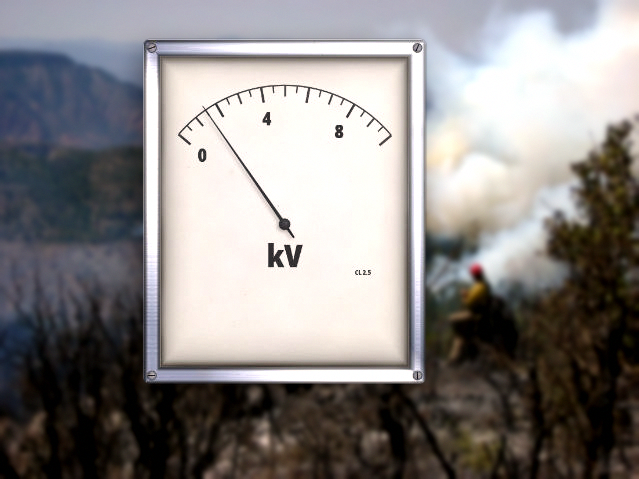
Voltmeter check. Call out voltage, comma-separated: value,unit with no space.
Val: 1.5,kV
